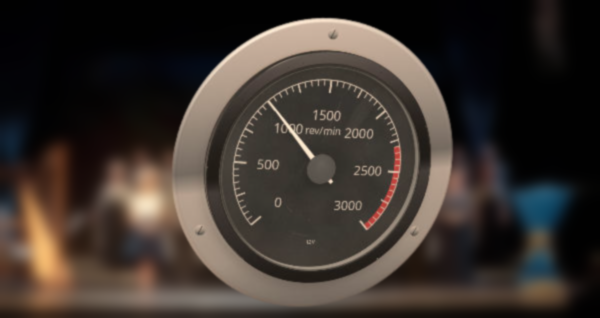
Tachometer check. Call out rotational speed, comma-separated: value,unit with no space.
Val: 1000,rpm
